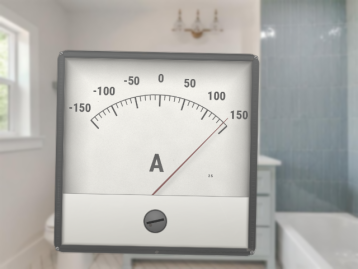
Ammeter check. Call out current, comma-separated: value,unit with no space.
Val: 140,A
